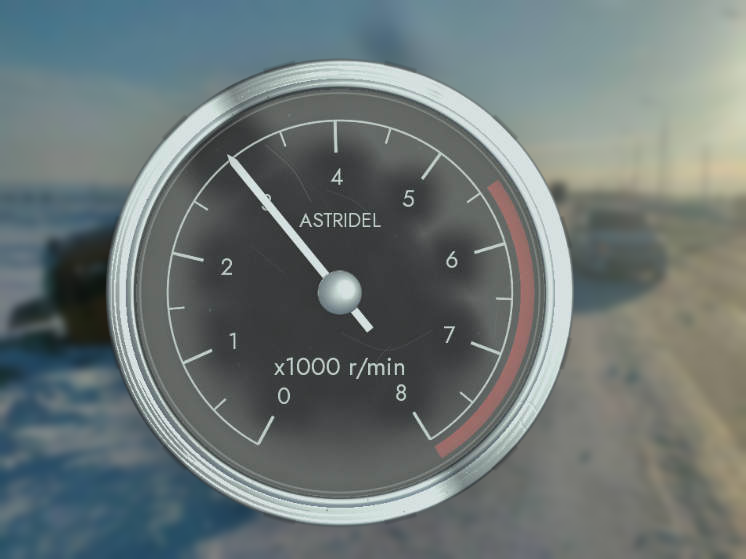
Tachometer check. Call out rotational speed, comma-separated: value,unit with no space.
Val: 3000,rpm
